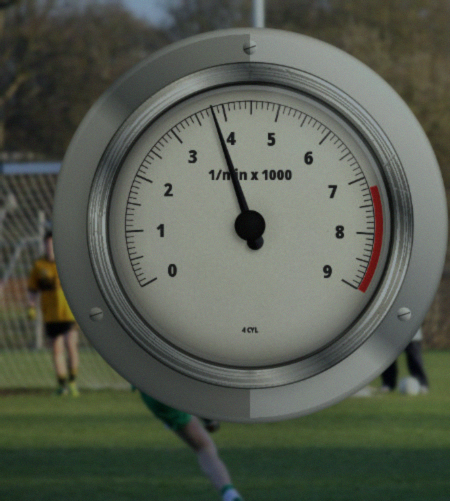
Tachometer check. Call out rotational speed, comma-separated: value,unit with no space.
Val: 3800,rpm
